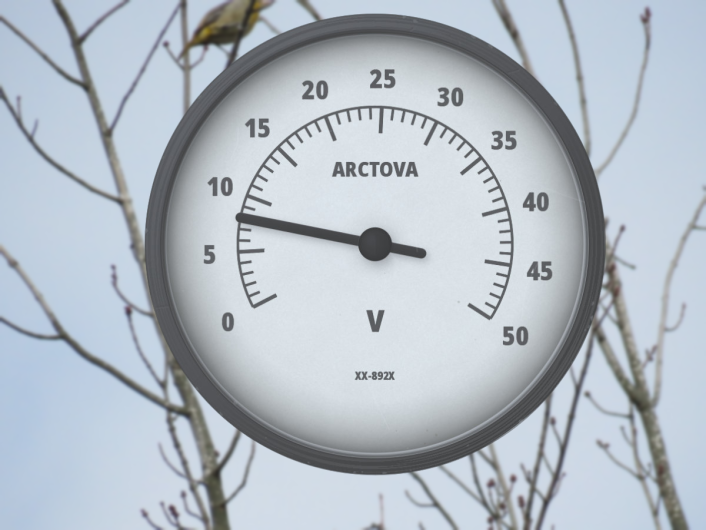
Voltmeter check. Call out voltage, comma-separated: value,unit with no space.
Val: 8,V
